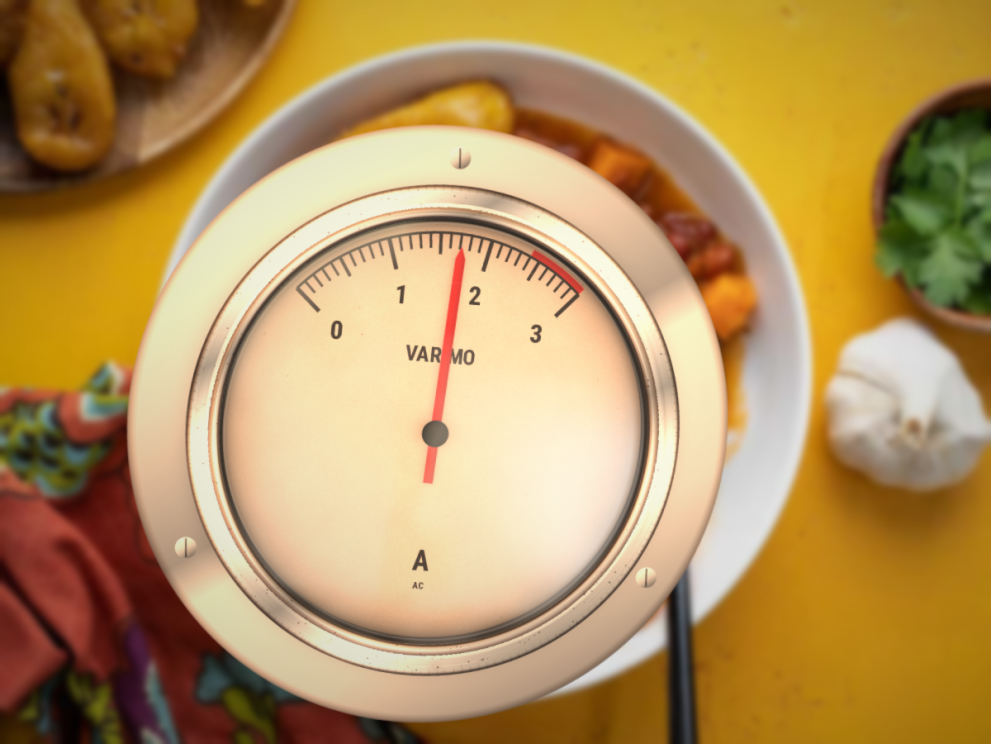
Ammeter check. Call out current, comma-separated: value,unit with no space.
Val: 1.7,A
